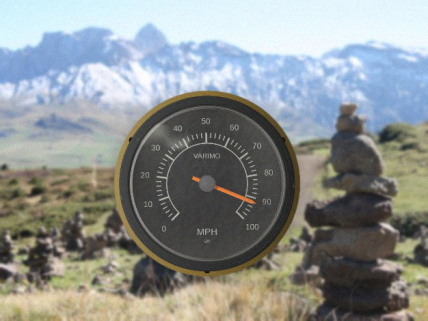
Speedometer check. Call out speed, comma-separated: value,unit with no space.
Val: 92,mph
